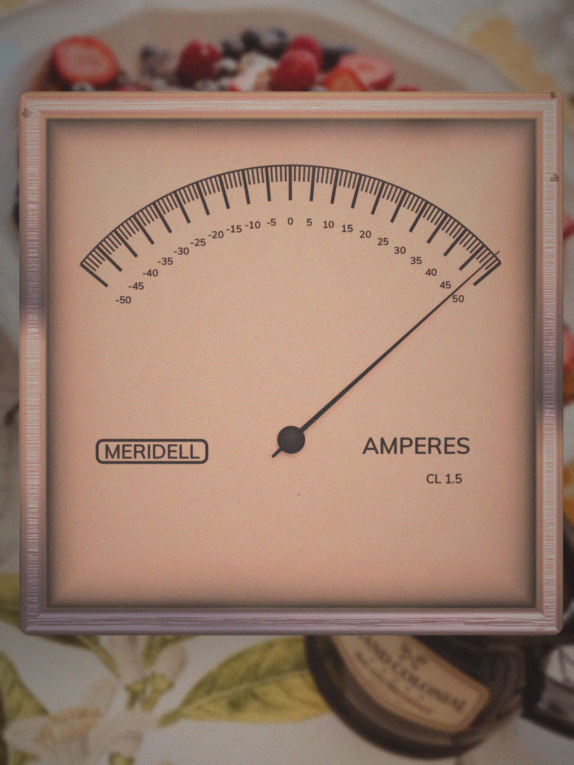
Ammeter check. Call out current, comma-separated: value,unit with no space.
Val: 48,A
